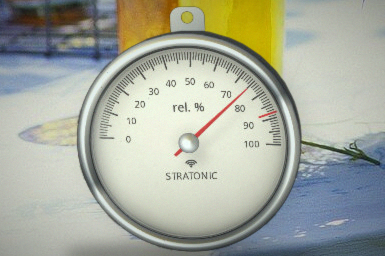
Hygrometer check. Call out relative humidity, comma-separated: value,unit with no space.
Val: 75,%
